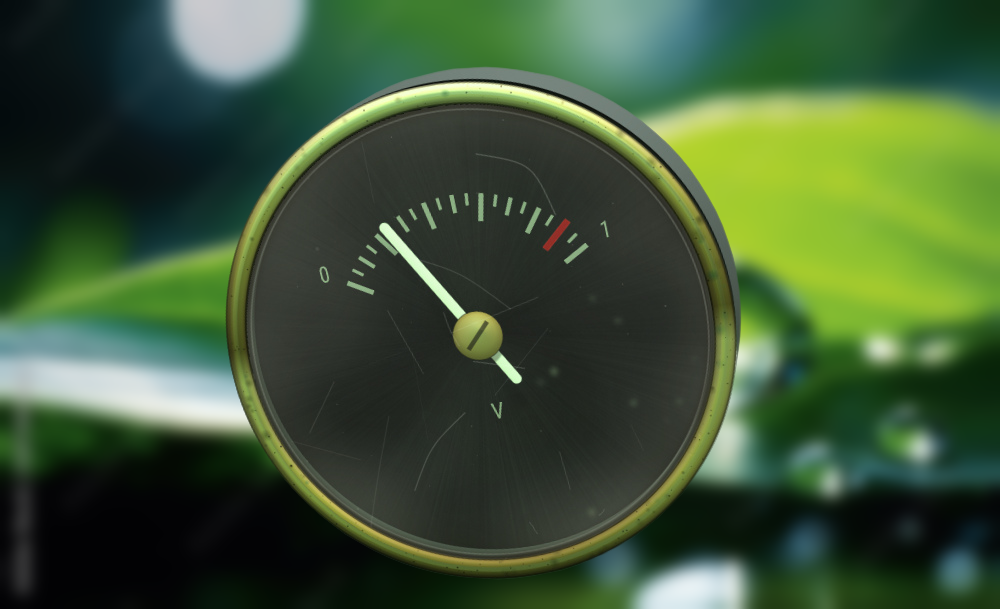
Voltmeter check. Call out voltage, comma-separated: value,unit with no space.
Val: 0.25,V
